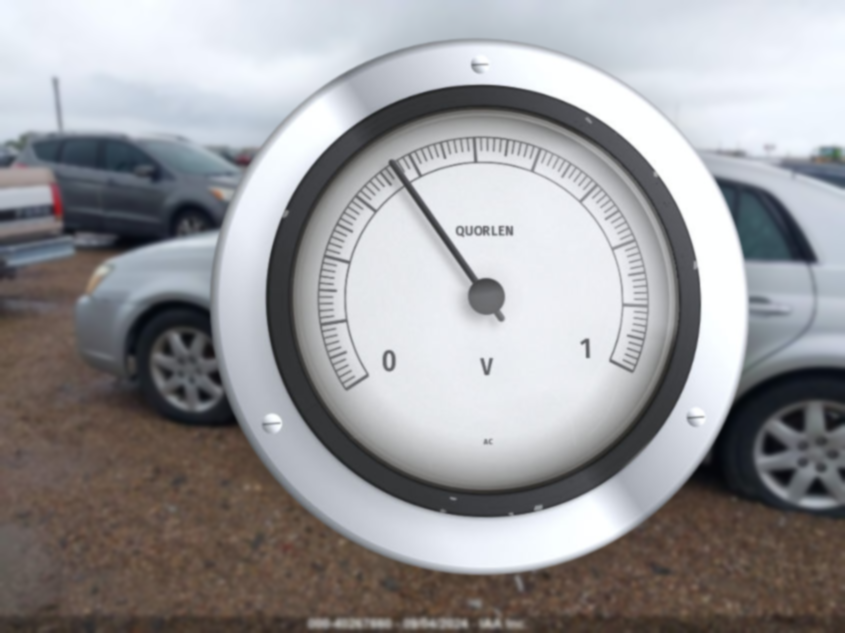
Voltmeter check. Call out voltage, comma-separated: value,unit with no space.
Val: 0.37,V
